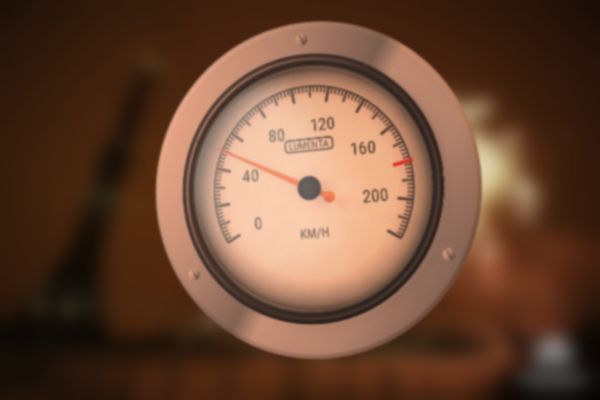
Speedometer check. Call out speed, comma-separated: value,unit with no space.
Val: 50,km/h
